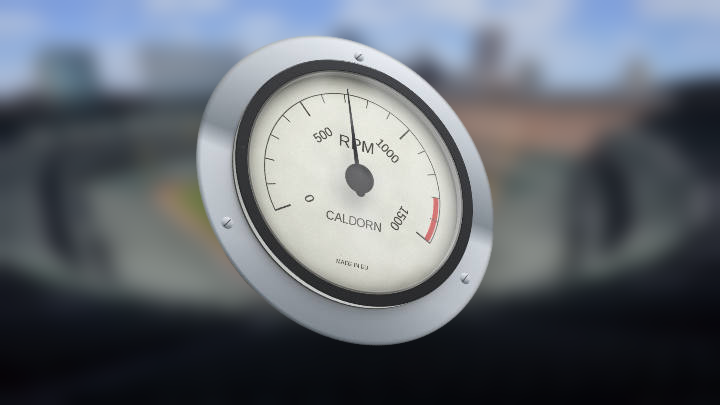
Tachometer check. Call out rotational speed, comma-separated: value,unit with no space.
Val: 700,rpm
